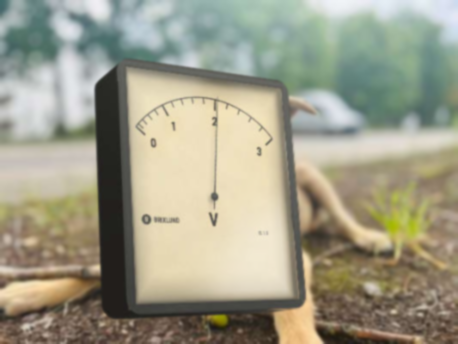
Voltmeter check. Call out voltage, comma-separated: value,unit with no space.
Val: 2,V
